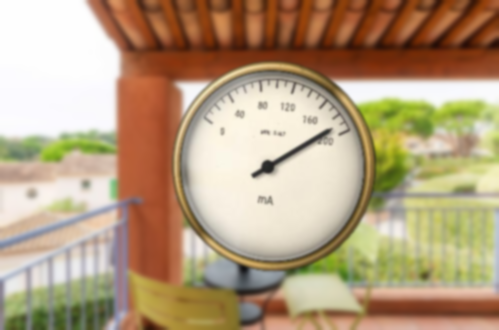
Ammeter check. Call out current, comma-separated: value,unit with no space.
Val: 190,mA
